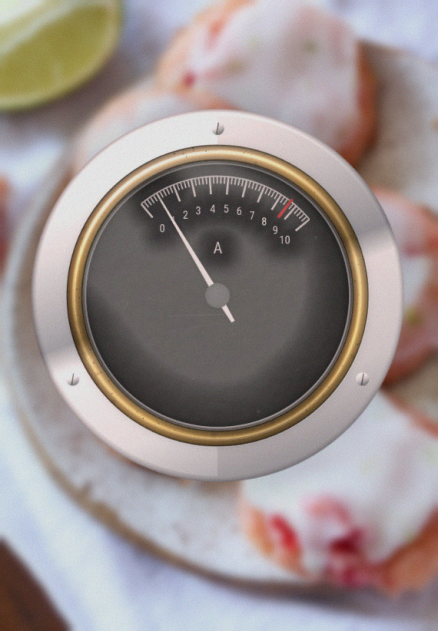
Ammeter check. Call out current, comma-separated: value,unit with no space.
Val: 1,A
